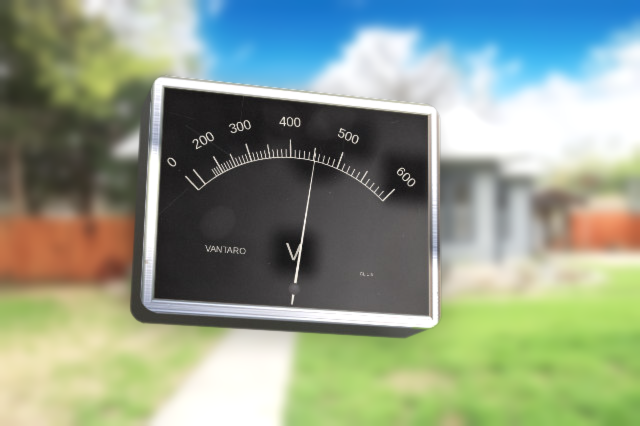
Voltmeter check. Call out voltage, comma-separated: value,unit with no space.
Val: 450,V
